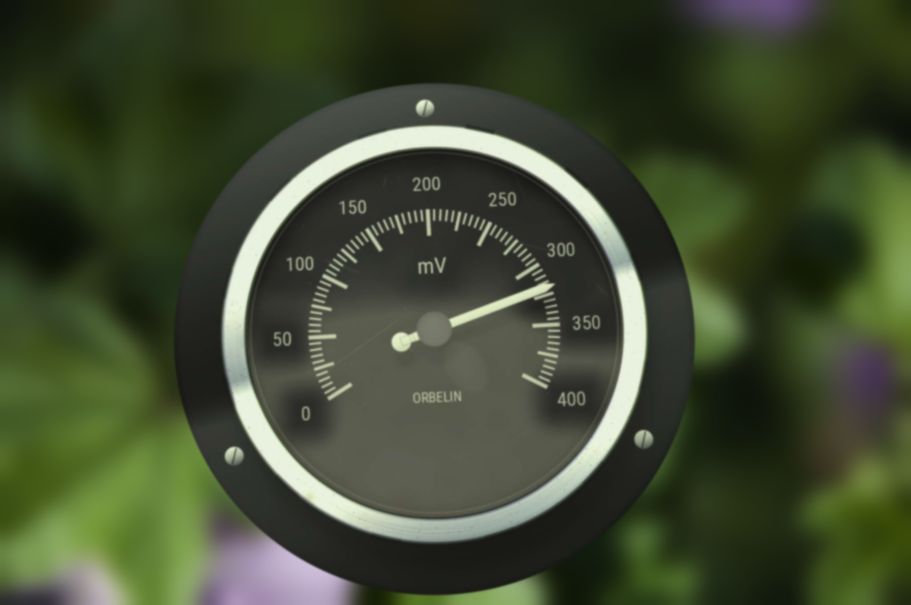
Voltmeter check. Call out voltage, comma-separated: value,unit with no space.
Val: 320,mV
